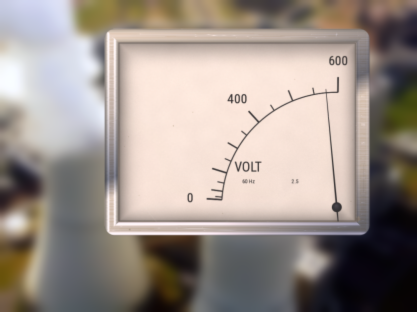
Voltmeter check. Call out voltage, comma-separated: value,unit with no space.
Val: 575,V
